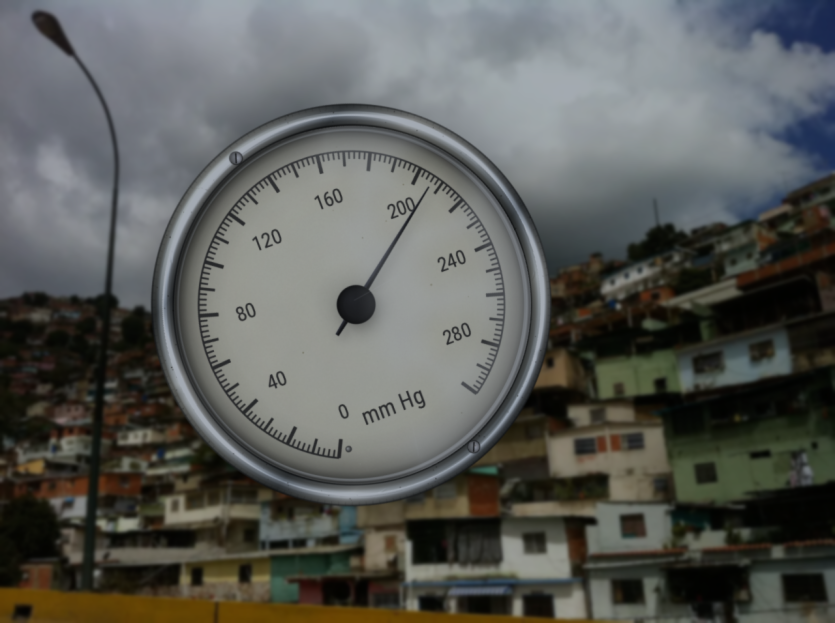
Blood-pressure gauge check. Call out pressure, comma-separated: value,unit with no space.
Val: 206,mmHg
